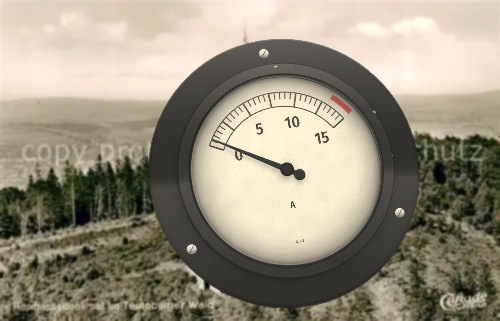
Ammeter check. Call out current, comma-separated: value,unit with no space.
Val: 0.5,A
